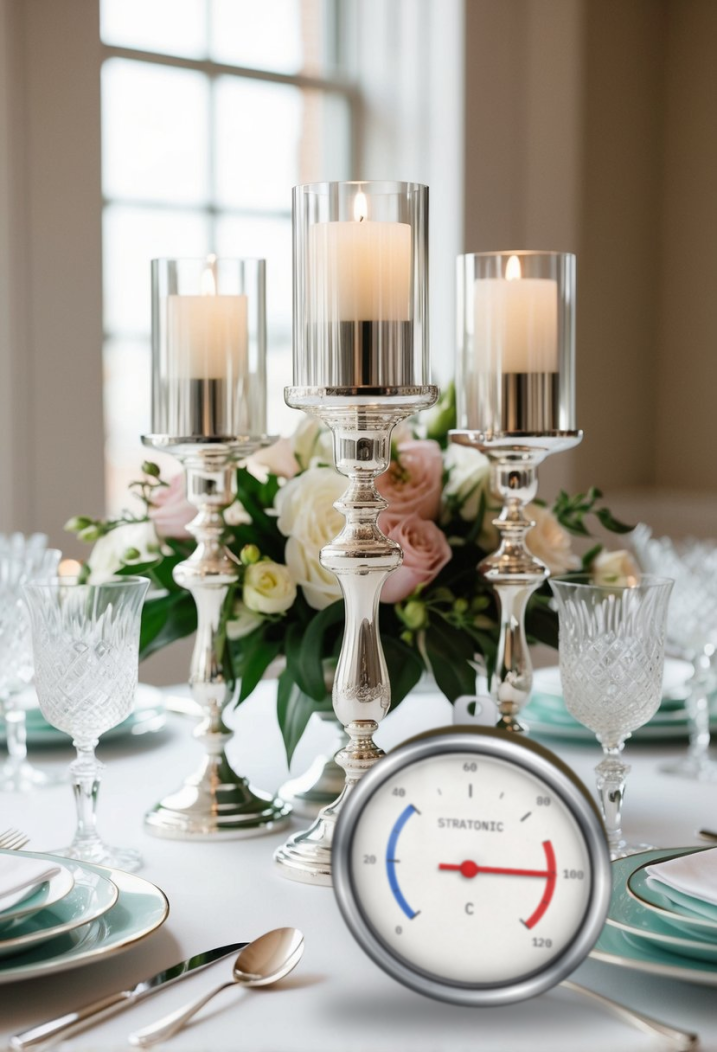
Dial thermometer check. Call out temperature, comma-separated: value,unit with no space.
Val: 100,°C
